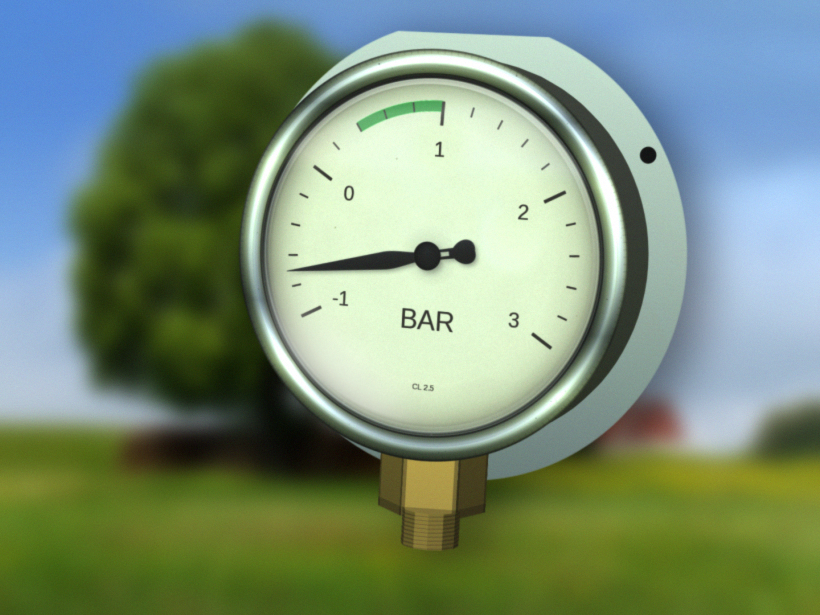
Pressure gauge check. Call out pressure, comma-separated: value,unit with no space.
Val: -0.7,bar
